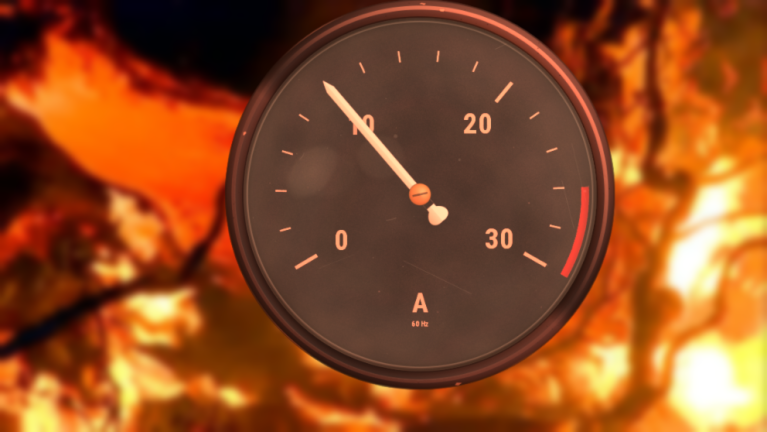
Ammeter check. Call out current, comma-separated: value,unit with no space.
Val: 10,A
